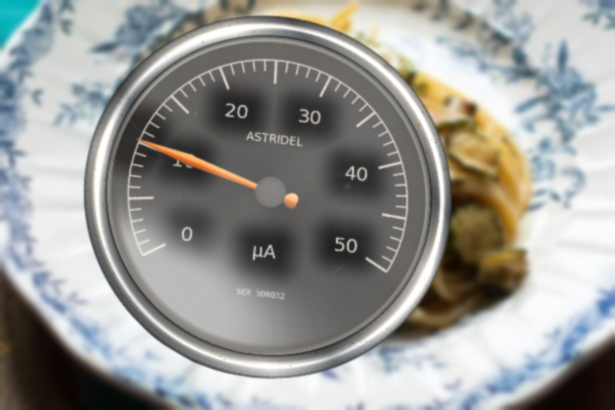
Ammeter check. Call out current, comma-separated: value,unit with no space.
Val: 10,µA
